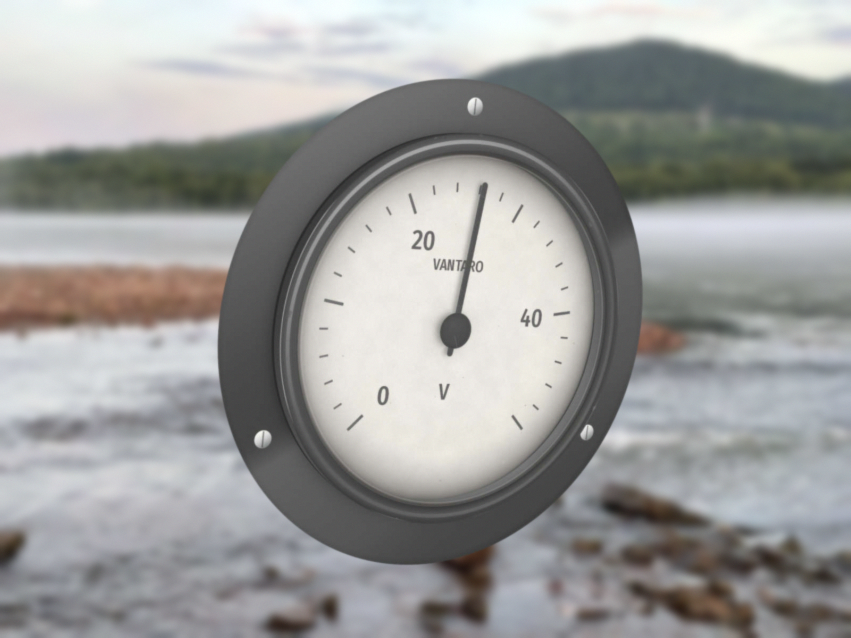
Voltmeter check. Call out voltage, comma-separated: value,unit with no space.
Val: 26,V
